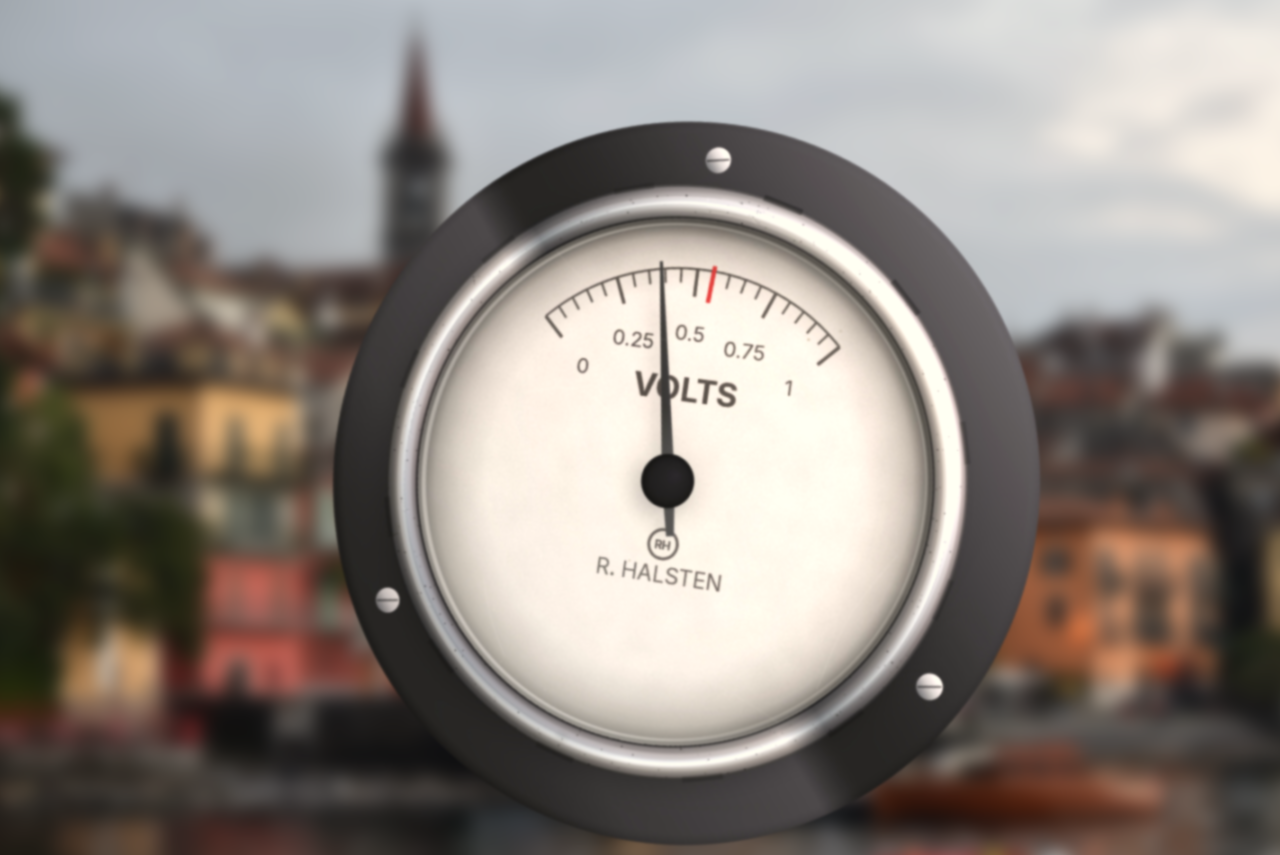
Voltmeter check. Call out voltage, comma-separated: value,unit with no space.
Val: 0.4,V
